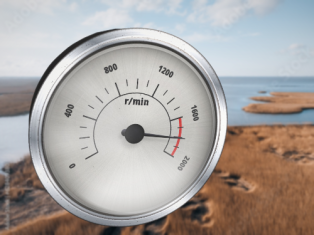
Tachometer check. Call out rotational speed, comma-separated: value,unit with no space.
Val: 1800,rpm
